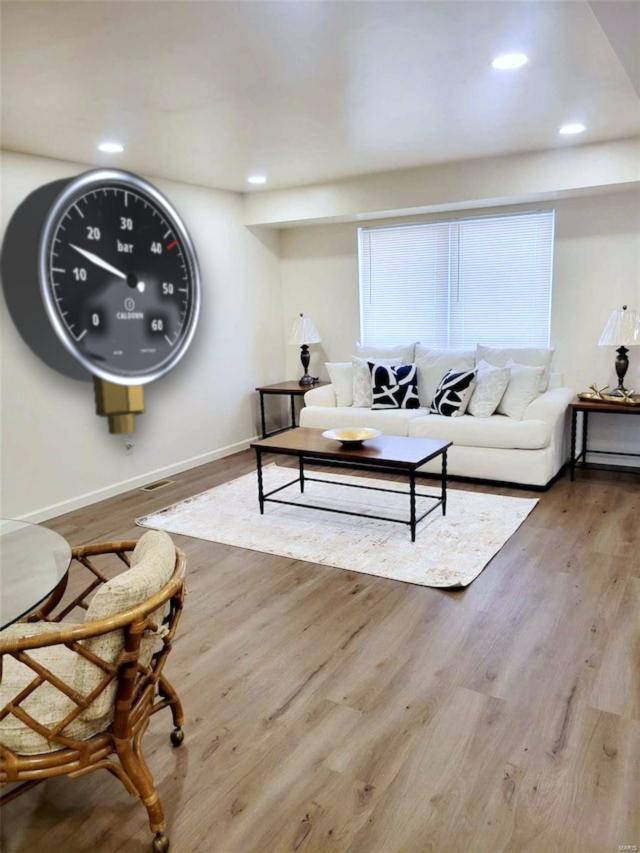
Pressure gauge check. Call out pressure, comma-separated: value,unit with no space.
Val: 14,bar
